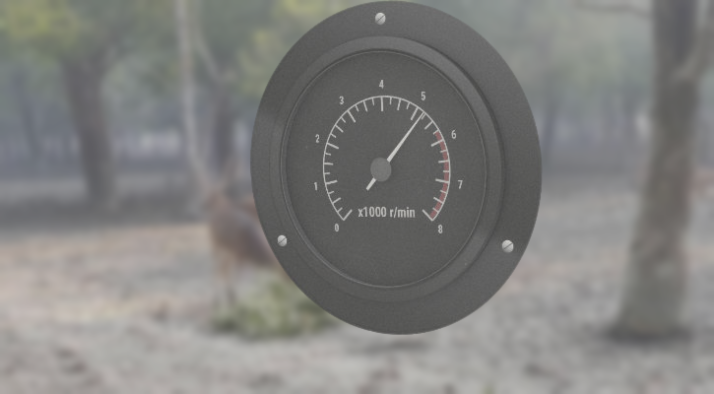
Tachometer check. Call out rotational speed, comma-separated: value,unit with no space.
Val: 5250,rpm
